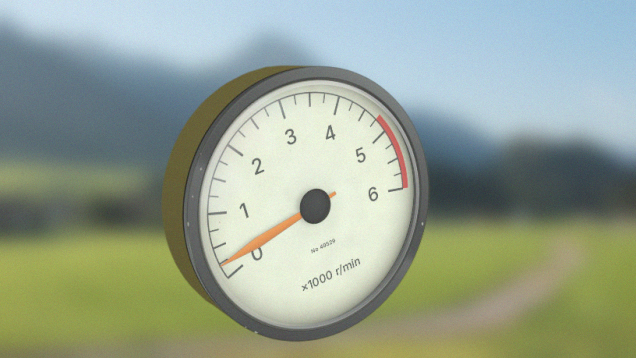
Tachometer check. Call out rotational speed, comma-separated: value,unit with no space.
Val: 250,rpm
